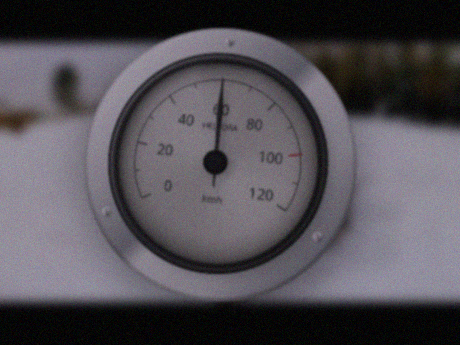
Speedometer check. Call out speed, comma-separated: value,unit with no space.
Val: 60,km/h
